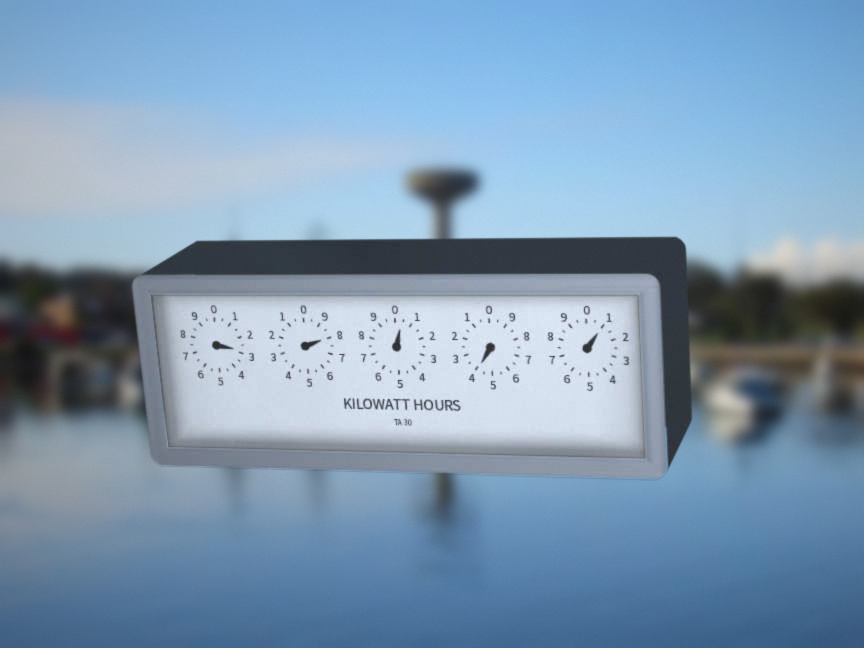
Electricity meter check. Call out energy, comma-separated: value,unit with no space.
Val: 28041,kWh
